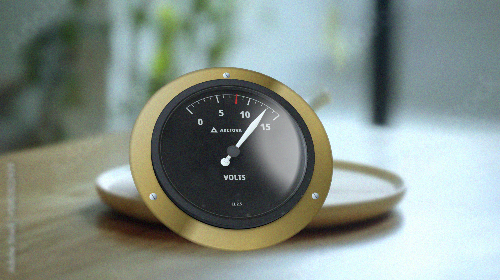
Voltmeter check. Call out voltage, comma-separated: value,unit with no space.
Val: 13,V
